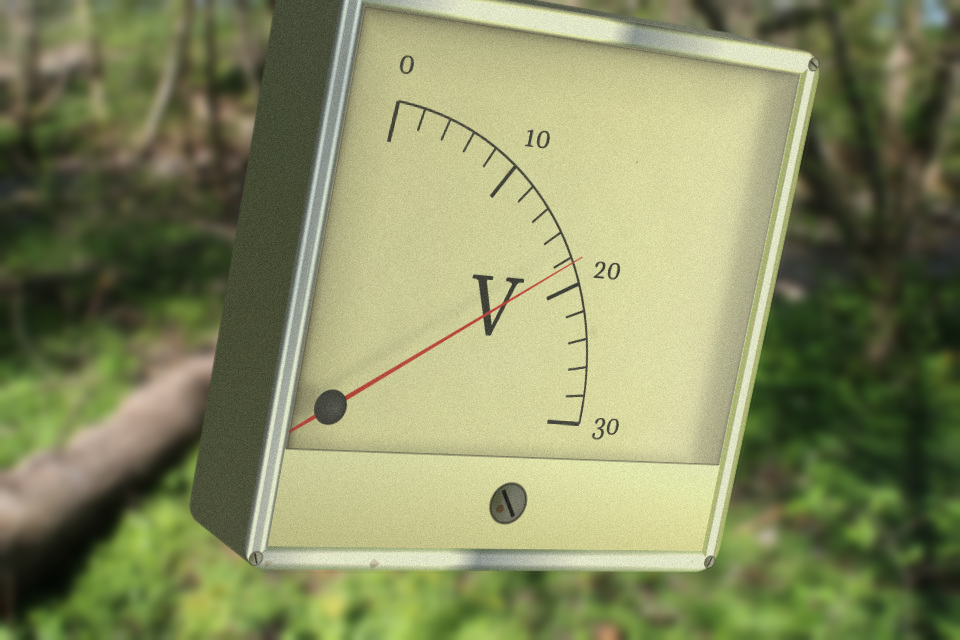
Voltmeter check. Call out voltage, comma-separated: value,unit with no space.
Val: 18,V
